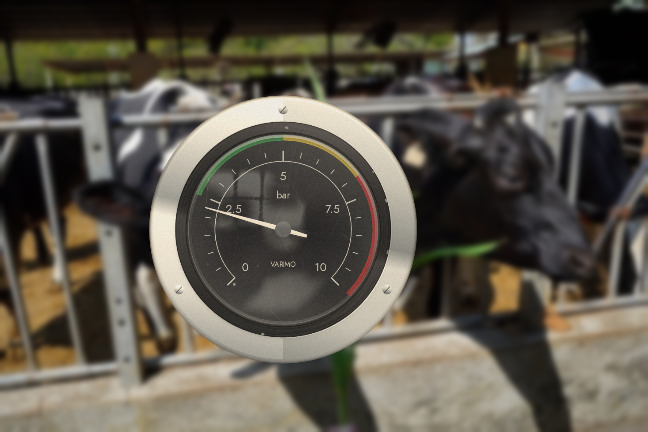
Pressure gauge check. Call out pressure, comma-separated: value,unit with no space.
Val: 2.25,bar
